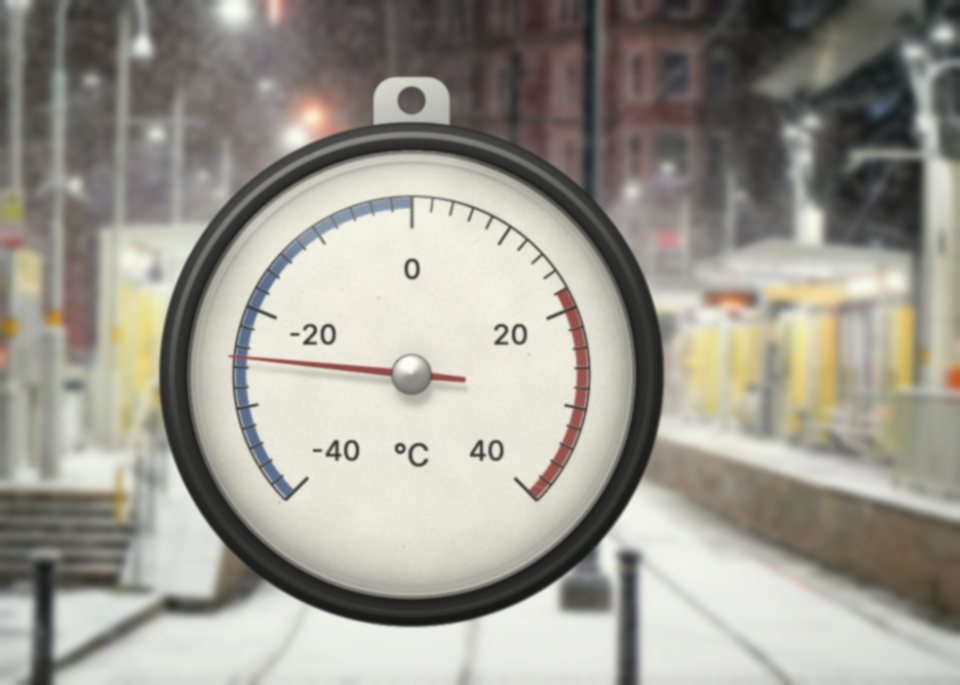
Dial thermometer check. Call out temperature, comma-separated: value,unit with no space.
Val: -25,°C
